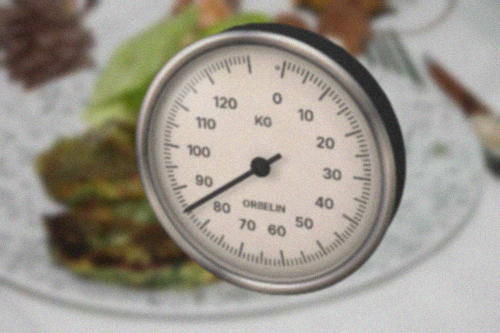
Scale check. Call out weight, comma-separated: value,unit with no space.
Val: 85,kg
